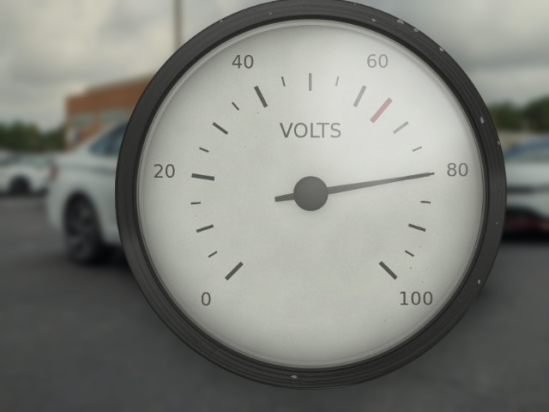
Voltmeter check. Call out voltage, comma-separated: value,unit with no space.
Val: 80,V
